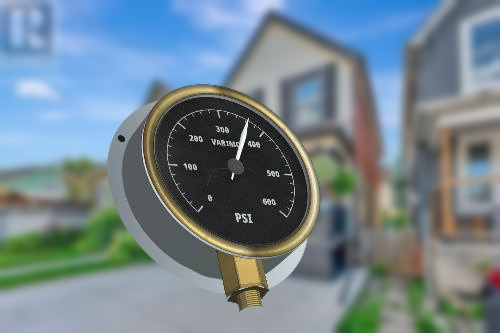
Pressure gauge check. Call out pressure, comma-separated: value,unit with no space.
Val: 360,psi
